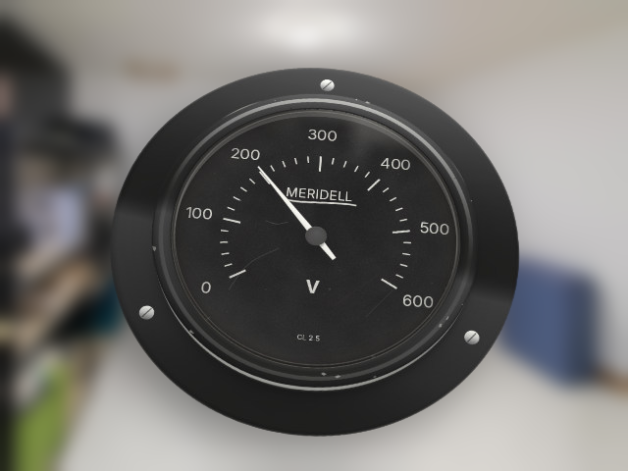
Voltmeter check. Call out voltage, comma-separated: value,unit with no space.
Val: 200,V
